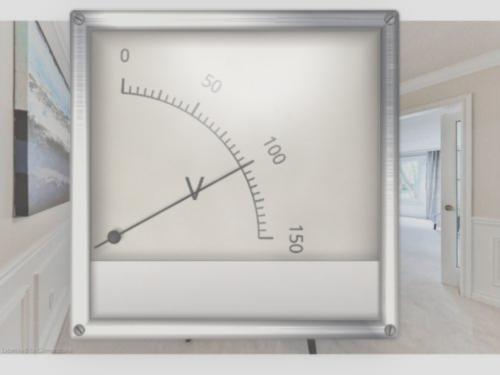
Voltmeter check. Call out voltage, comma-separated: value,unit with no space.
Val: 100,V
